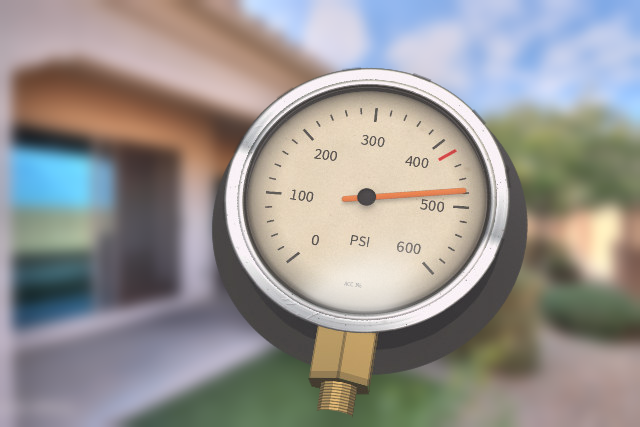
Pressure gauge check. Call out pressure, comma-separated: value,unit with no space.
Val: 480,psi
